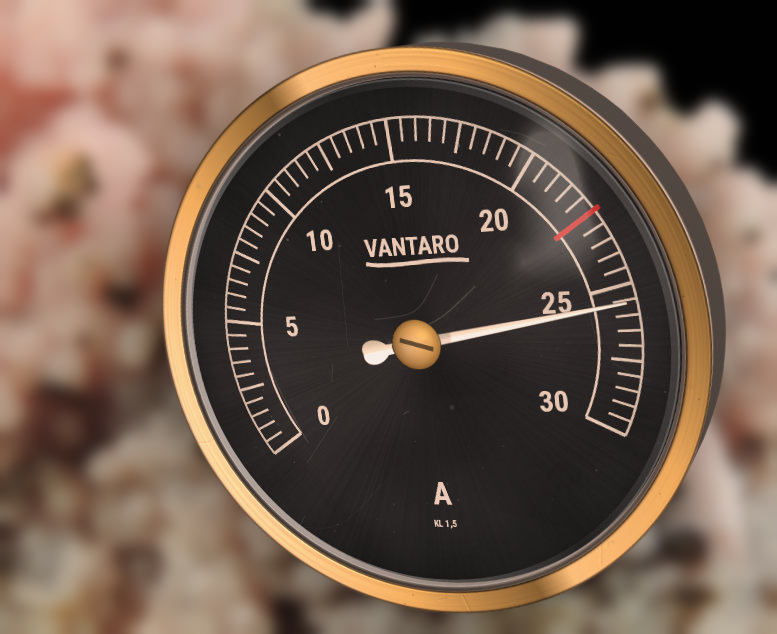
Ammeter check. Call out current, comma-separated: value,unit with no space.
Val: 25.5,A
